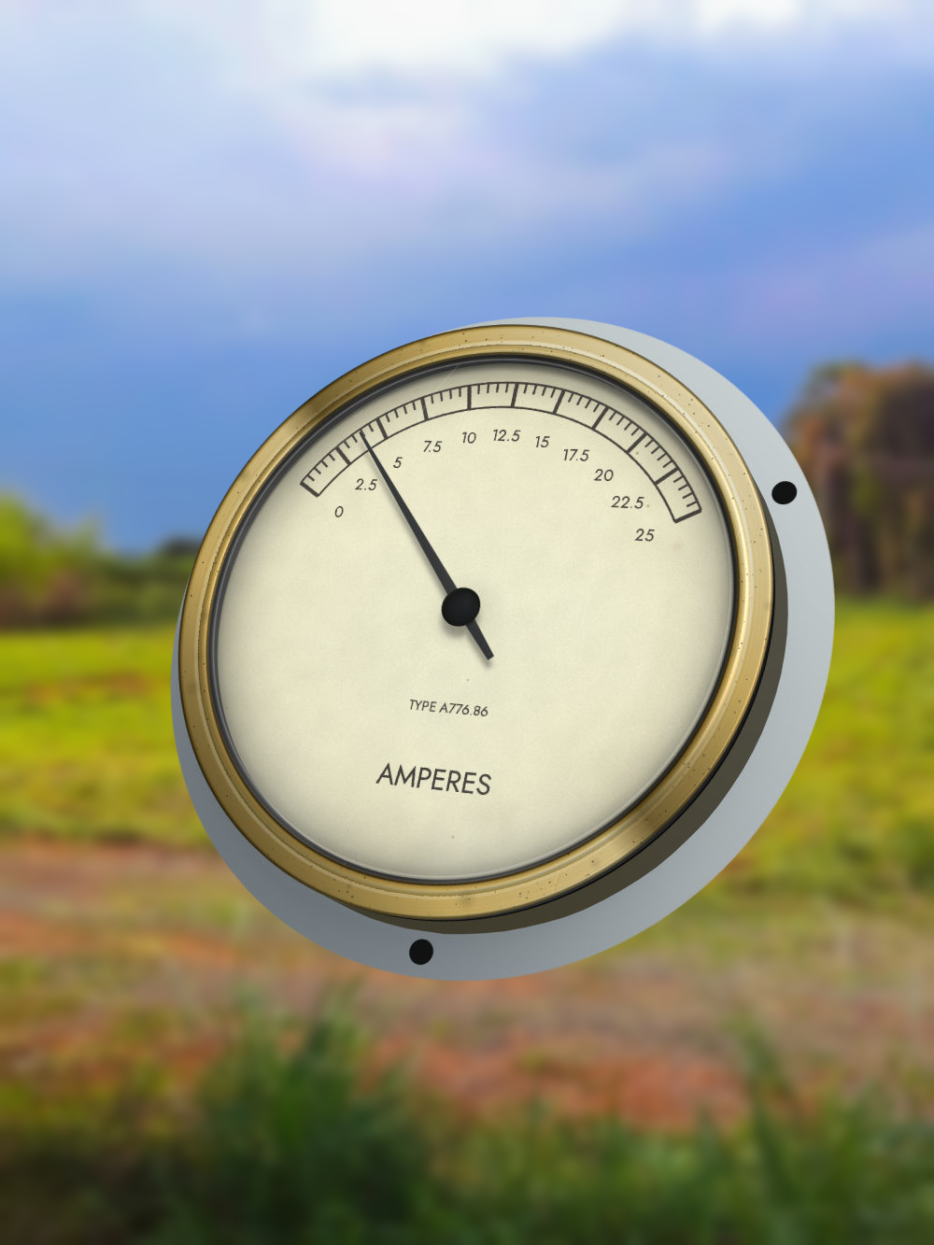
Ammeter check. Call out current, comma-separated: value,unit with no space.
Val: 4,A
